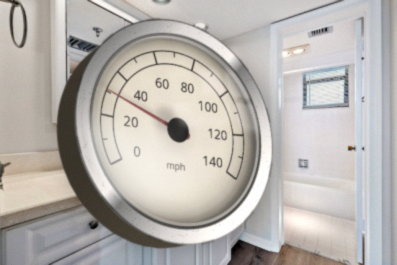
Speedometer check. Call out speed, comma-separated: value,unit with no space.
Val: 30,mph
